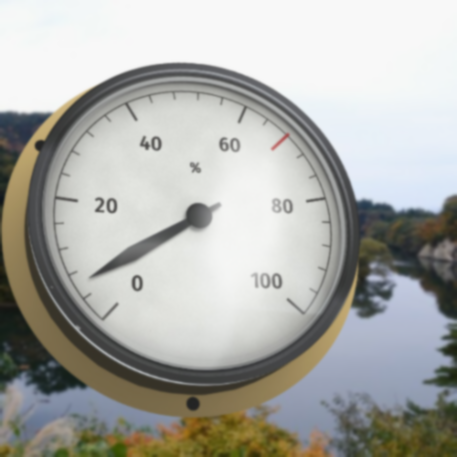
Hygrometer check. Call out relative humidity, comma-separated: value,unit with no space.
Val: 6,%
